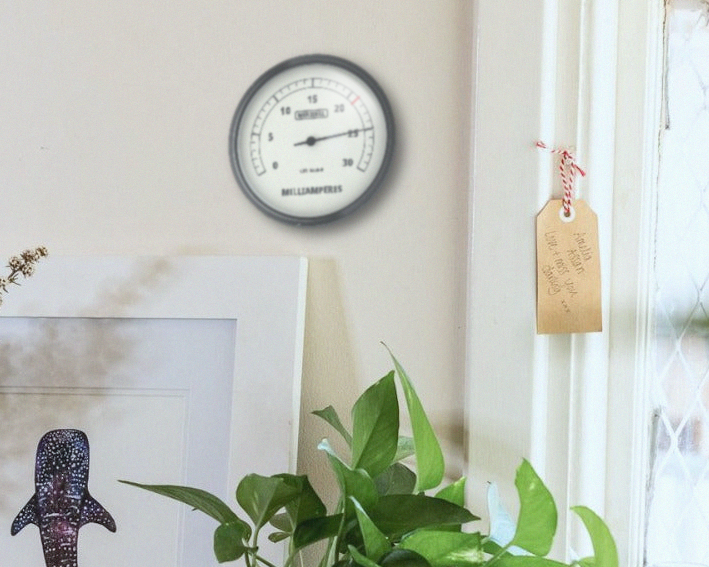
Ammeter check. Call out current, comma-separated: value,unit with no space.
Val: 25,mA
